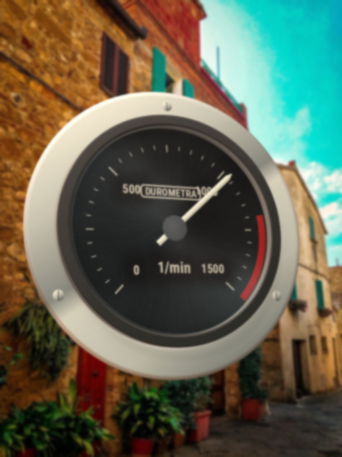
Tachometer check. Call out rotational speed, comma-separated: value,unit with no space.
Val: 1025,rpm
